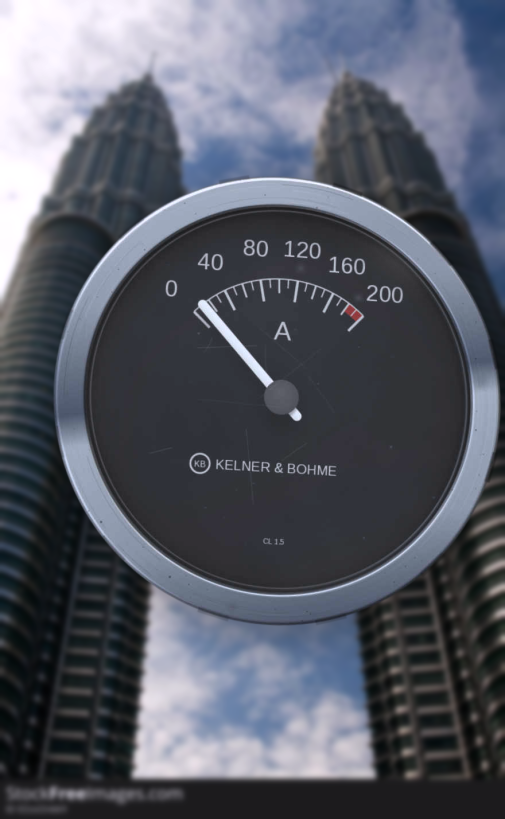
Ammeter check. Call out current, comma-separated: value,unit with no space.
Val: 10,A
